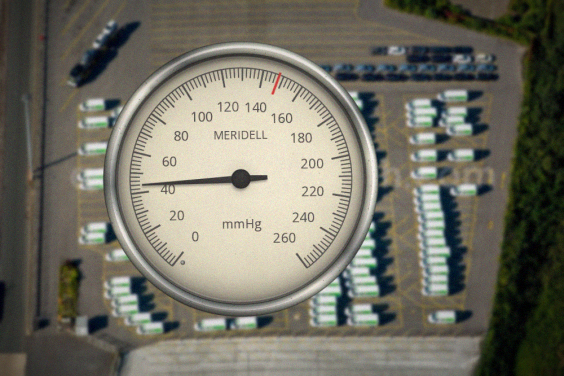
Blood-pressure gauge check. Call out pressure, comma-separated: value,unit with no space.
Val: 44,mmHg
